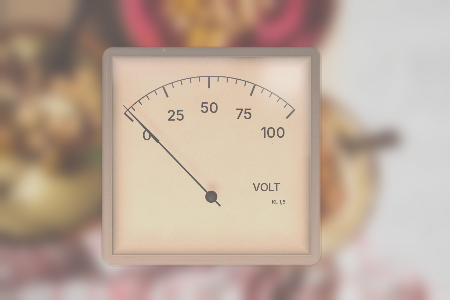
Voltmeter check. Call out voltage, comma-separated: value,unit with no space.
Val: 2.5,V
